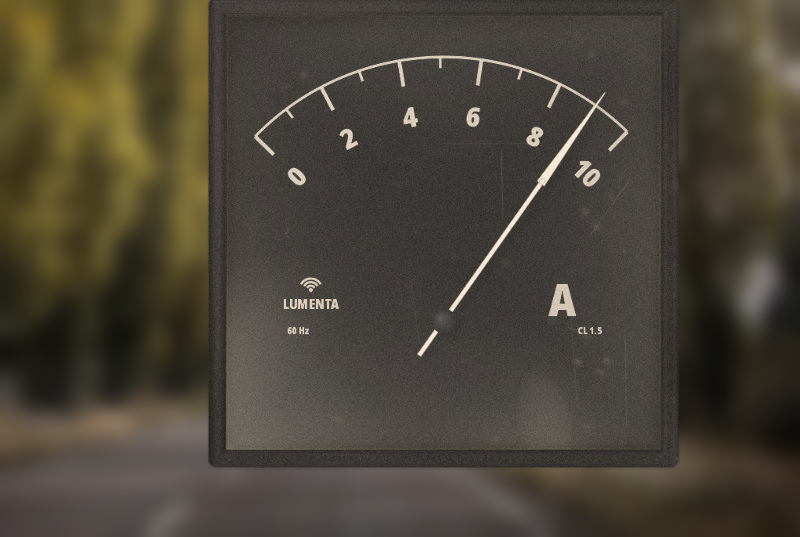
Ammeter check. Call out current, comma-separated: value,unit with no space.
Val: 9,A
